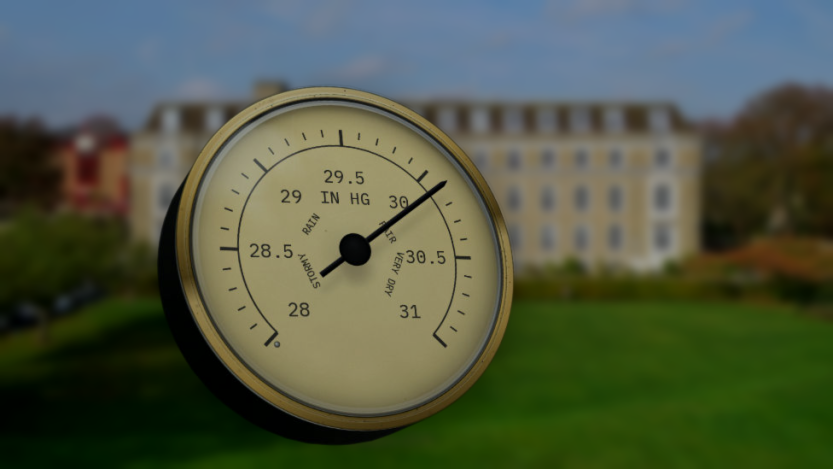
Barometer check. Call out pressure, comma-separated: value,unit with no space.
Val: 30.1,inHg
